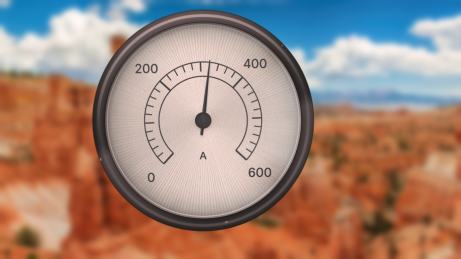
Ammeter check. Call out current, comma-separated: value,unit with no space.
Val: 320,A
